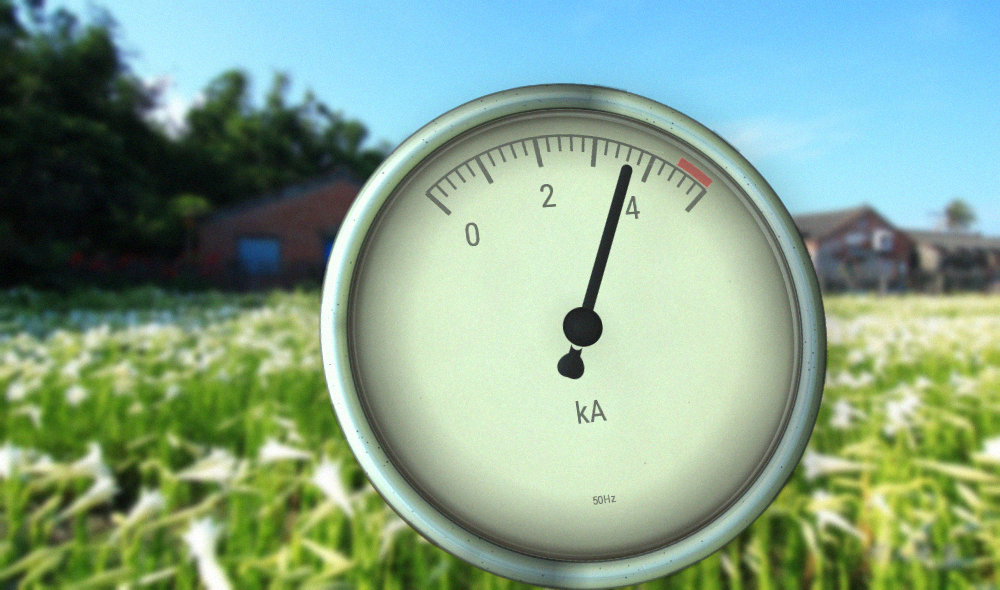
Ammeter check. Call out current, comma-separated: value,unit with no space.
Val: 3.6,kA
